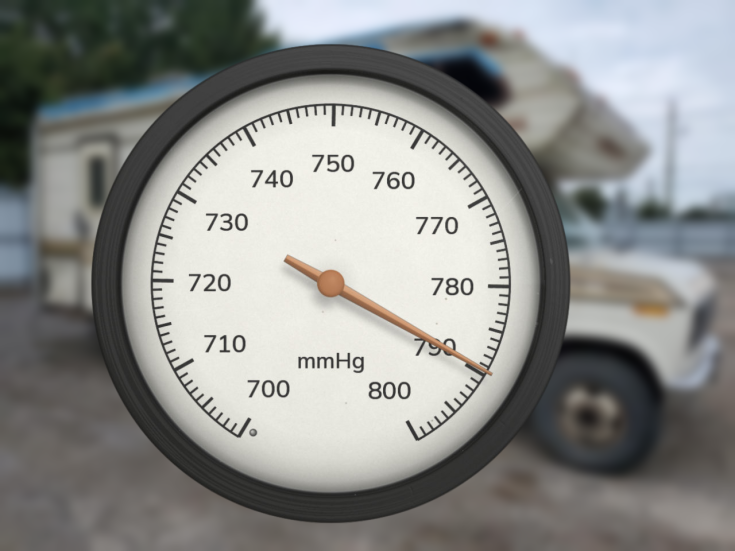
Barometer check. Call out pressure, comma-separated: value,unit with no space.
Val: 789.5,mmHg
